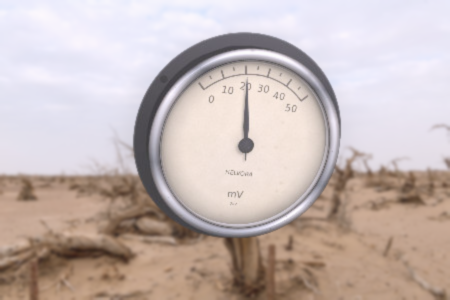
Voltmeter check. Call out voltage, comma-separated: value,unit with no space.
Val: 20,mV
